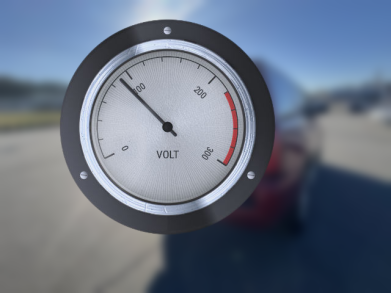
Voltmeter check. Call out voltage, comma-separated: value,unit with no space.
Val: 90,V
